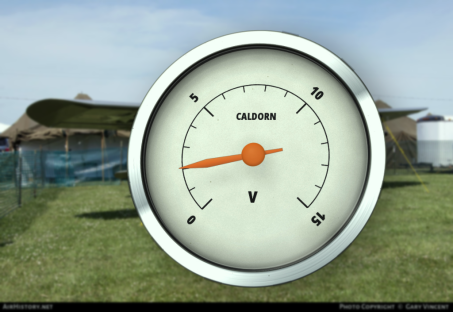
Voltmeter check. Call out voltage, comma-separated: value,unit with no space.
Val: 2,V
